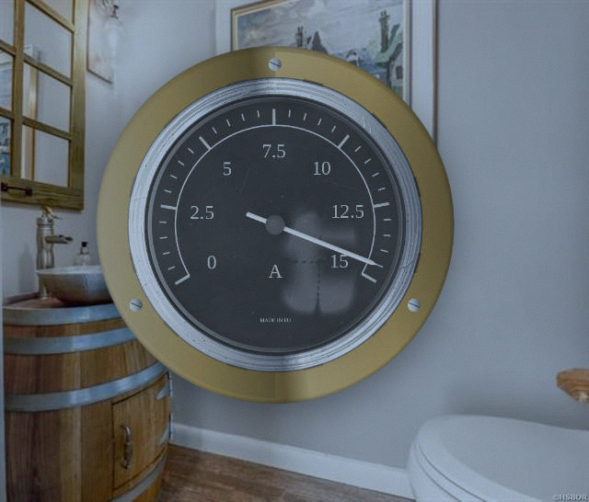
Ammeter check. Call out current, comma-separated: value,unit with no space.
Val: 14.5,A
